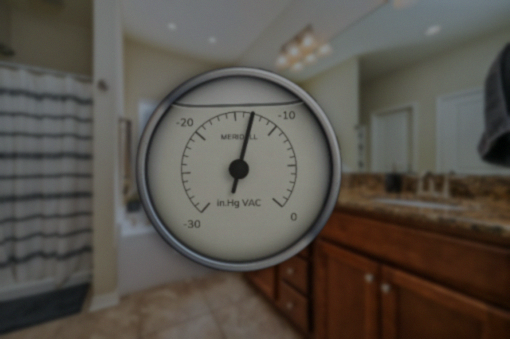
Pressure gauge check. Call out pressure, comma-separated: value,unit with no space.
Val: -13,inHg
